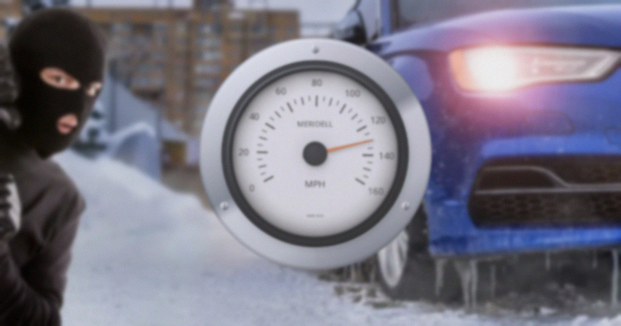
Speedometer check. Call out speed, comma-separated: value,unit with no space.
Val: 130,mph
